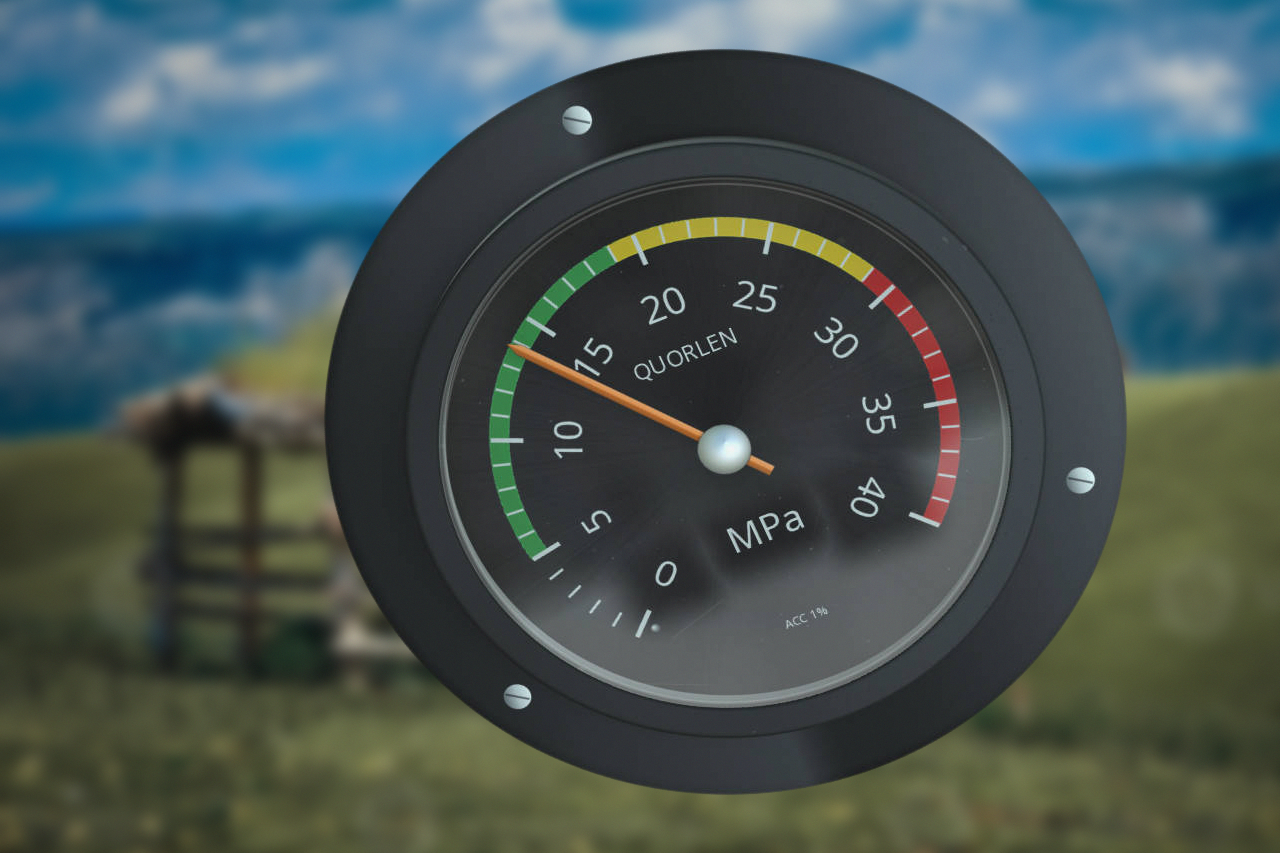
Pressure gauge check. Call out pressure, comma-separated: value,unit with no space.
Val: 14,MPa
